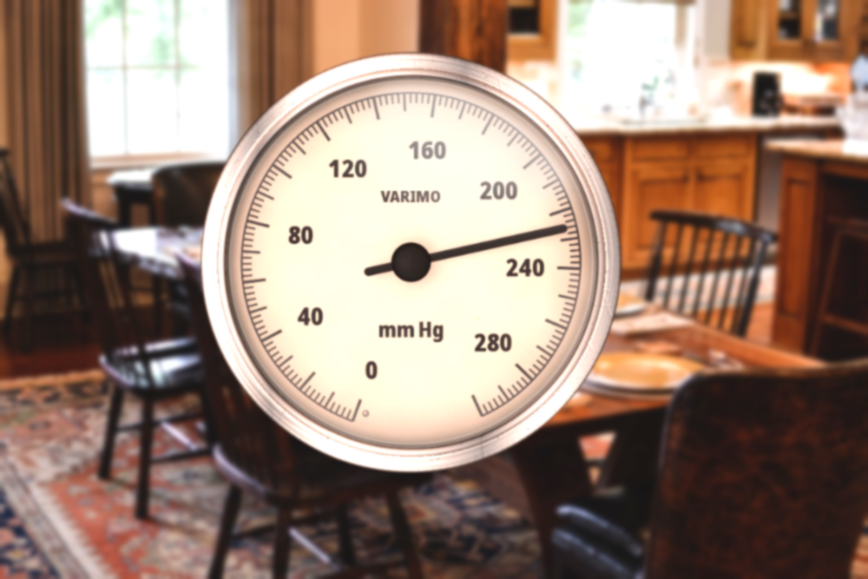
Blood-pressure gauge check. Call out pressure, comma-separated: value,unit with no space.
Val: 226,mmHg
